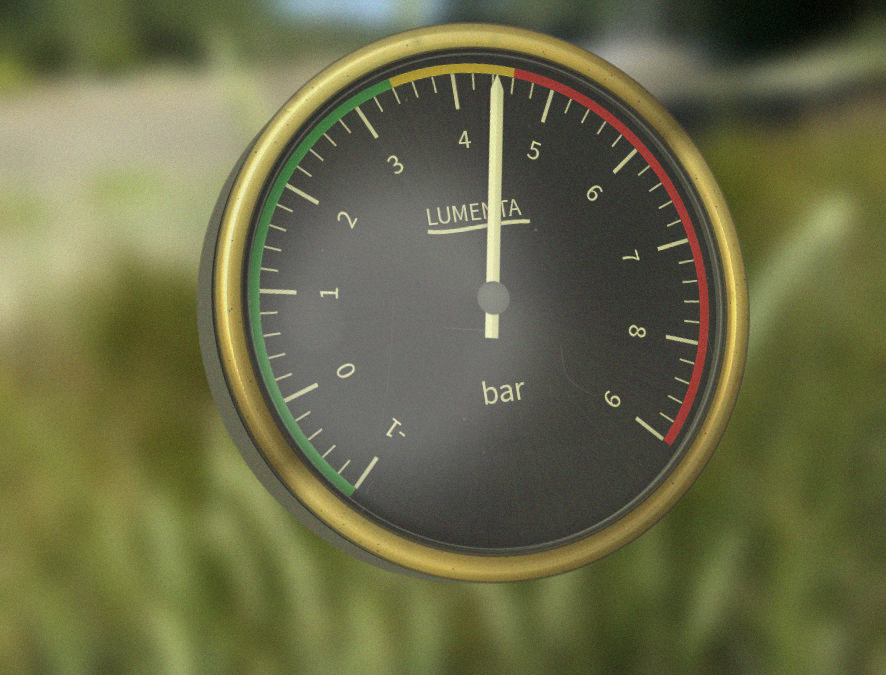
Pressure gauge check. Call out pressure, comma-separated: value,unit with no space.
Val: 4.4,bar
